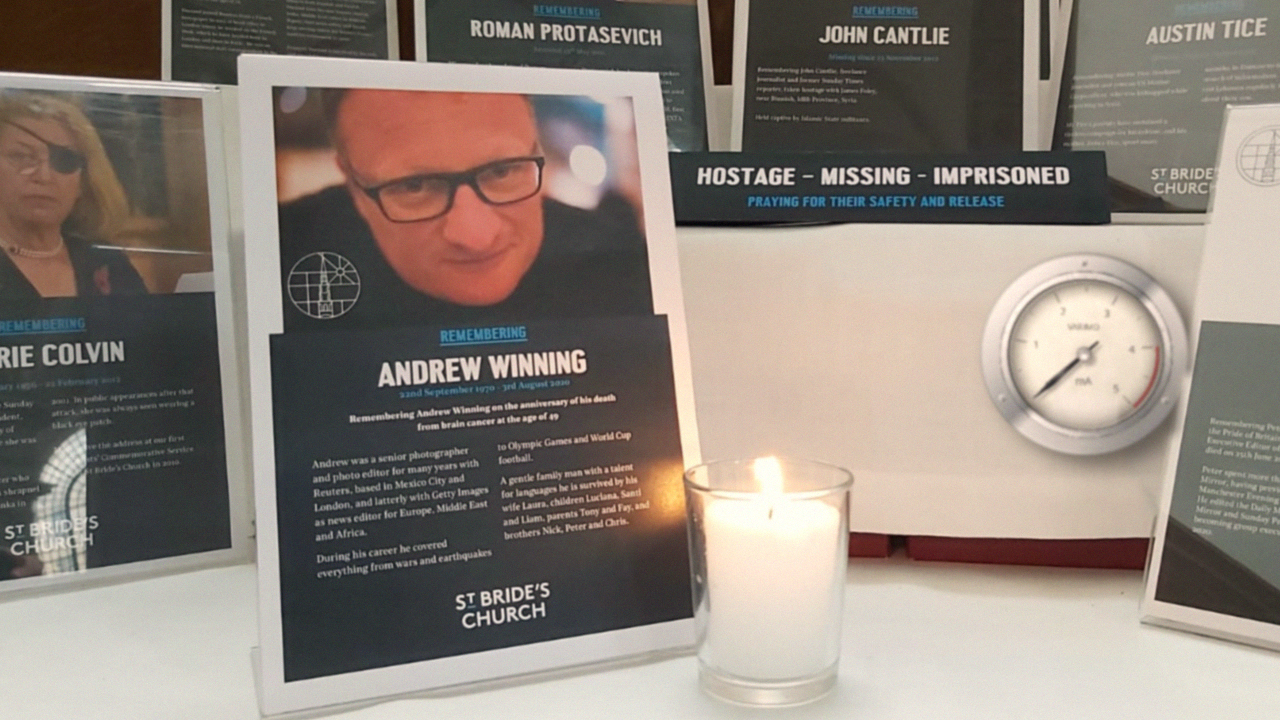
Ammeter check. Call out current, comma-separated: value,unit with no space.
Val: 0,mA
